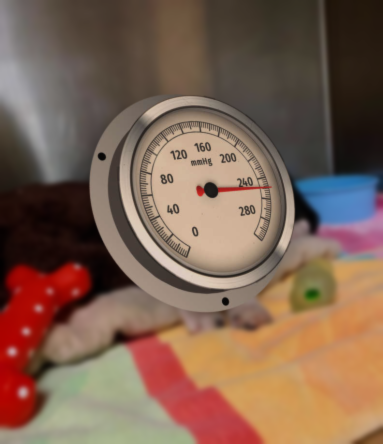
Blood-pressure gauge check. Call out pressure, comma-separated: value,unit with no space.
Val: 250,mmHg
